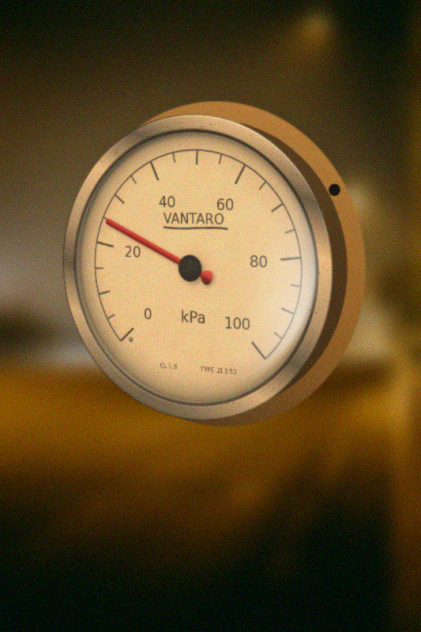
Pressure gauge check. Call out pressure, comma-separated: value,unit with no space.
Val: 25,kPa
